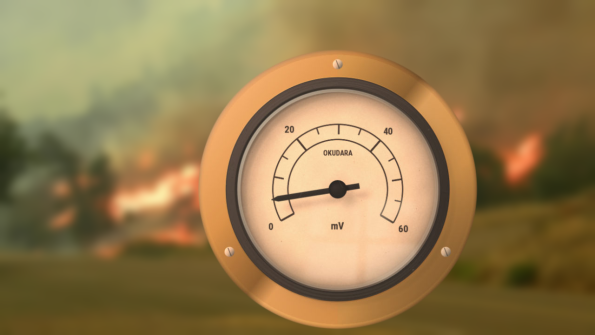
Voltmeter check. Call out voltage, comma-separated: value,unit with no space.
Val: 5,mV
